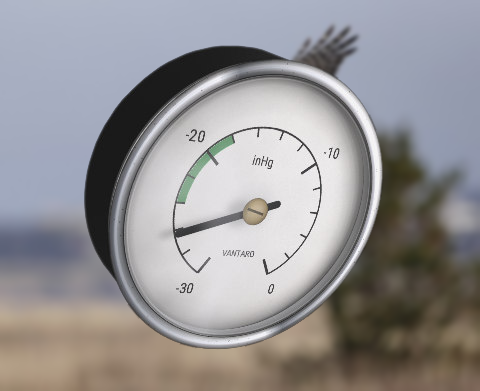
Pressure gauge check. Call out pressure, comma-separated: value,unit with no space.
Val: -26,inHg
